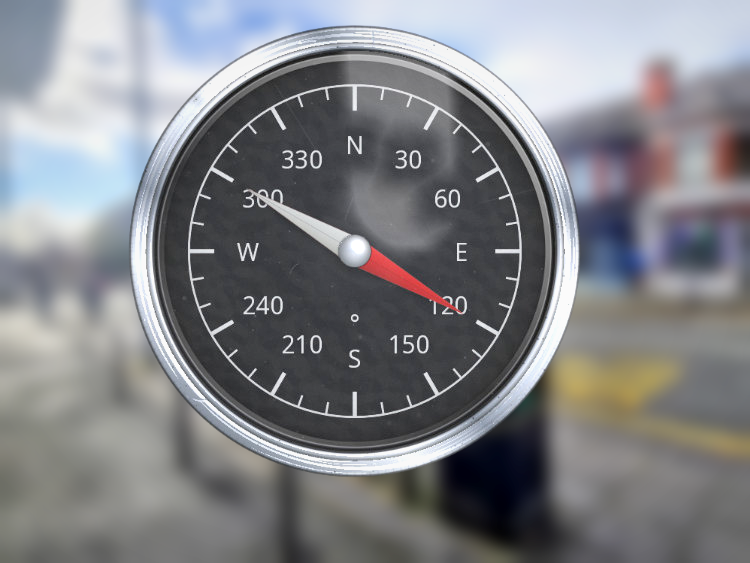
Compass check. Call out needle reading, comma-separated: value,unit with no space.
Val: 120,°
